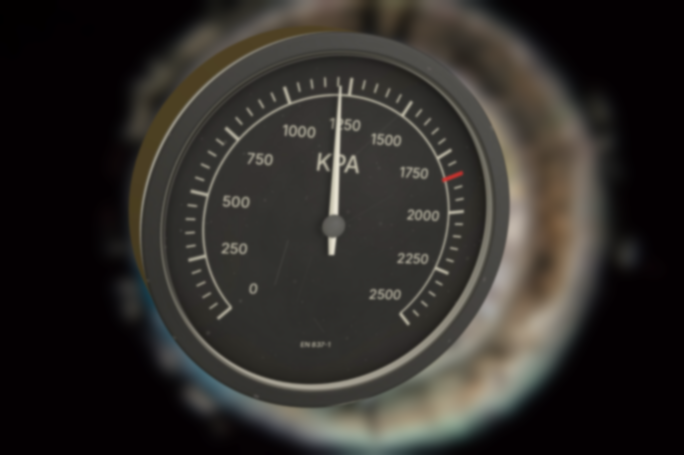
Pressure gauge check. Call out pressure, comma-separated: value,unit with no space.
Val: 1200,kPa
